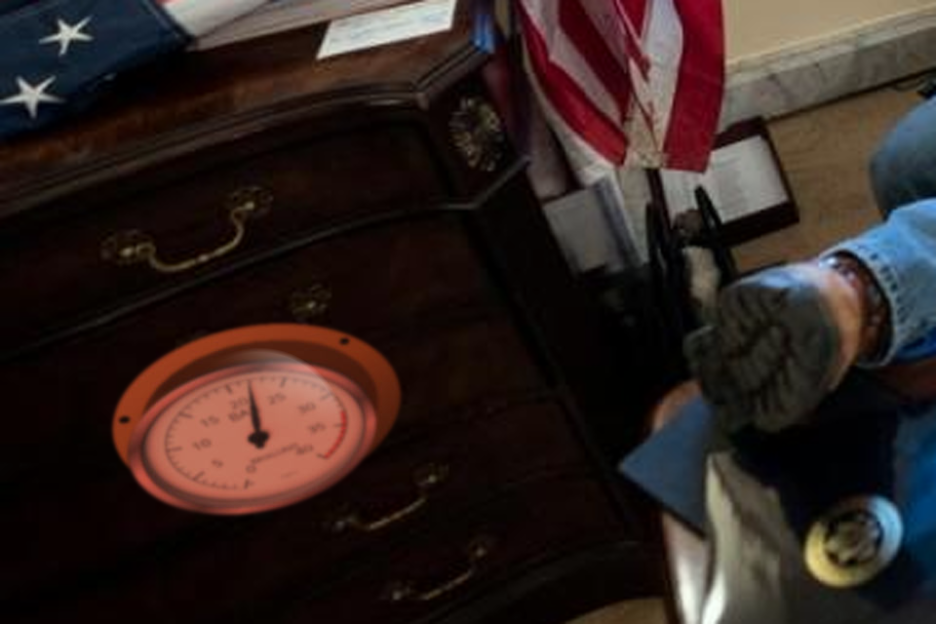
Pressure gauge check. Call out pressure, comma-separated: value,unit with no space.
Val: 22,bar
